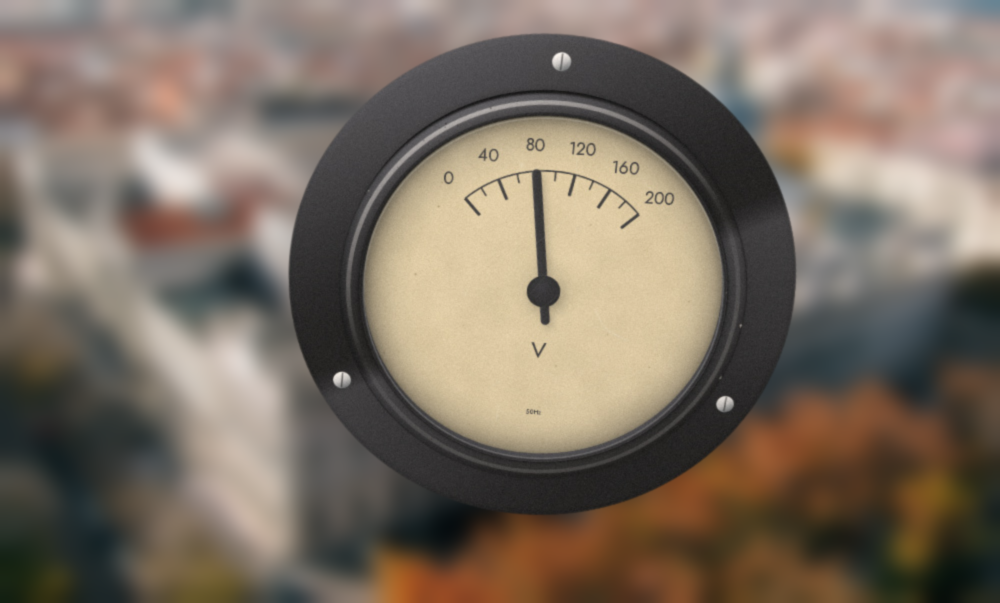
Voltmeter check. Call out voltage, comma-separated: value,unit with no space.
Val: 80,V
